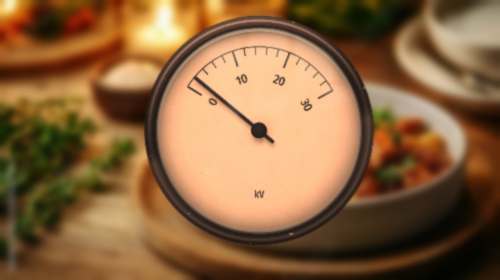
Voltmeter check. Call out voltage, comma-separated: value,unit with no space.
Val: 2,kV
